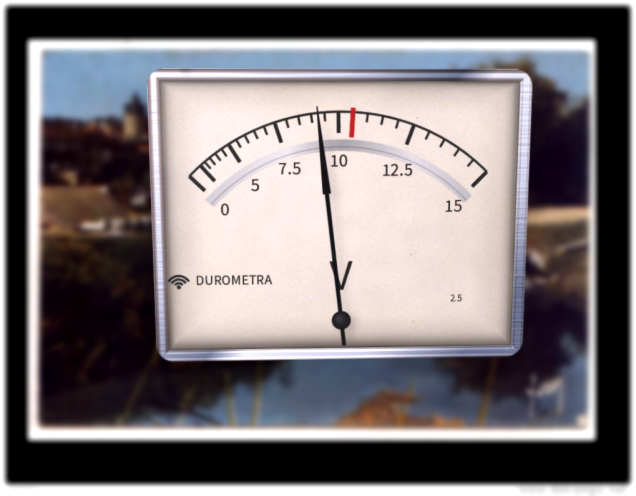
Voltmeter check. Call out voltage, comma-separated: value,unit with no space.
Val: 9.25,V
